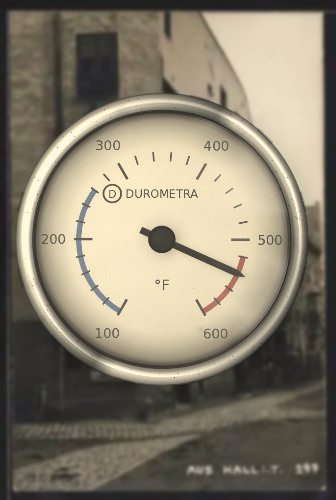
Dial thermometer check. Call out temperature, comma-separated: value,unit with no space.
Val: 540,°F
